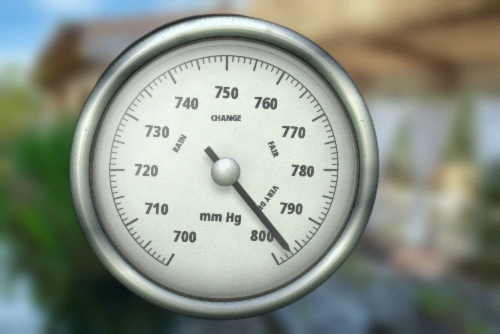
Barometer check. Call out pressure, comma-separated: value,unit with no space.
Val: 797,mmHg
